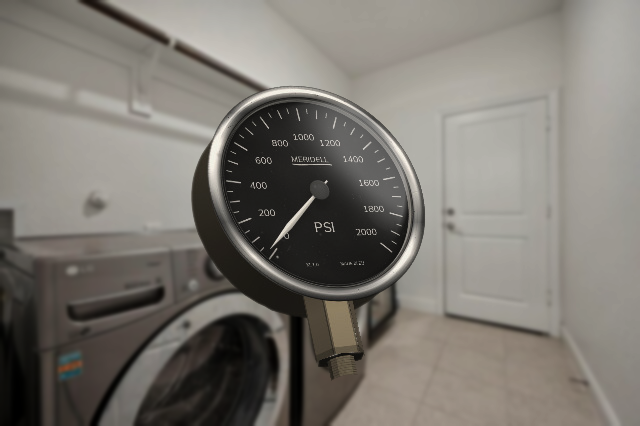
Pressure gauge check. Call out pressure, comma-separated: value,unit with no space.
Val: 25,psi
